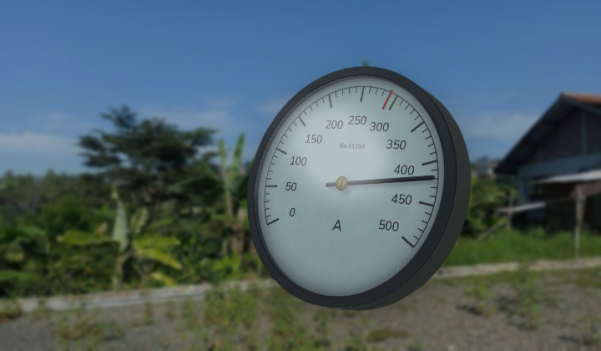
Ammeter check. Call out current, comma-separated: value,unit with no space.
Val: 420,A
